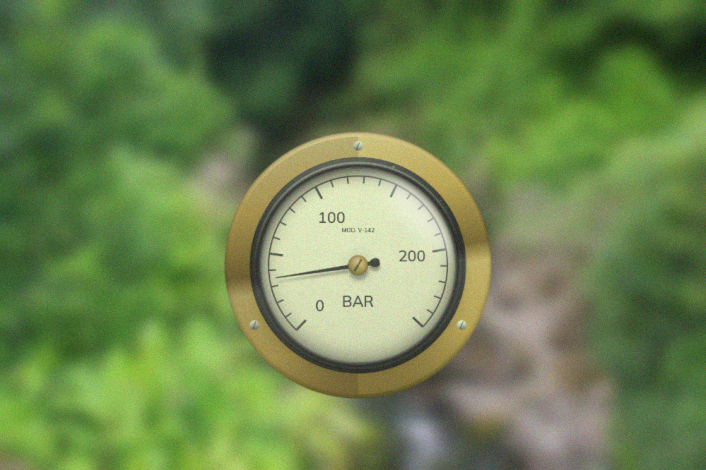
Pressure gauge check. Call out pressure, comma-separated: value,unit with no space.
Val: 35,bar
